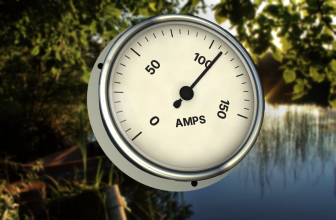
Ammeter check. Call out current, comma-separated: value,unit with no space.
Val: 107.5,A
